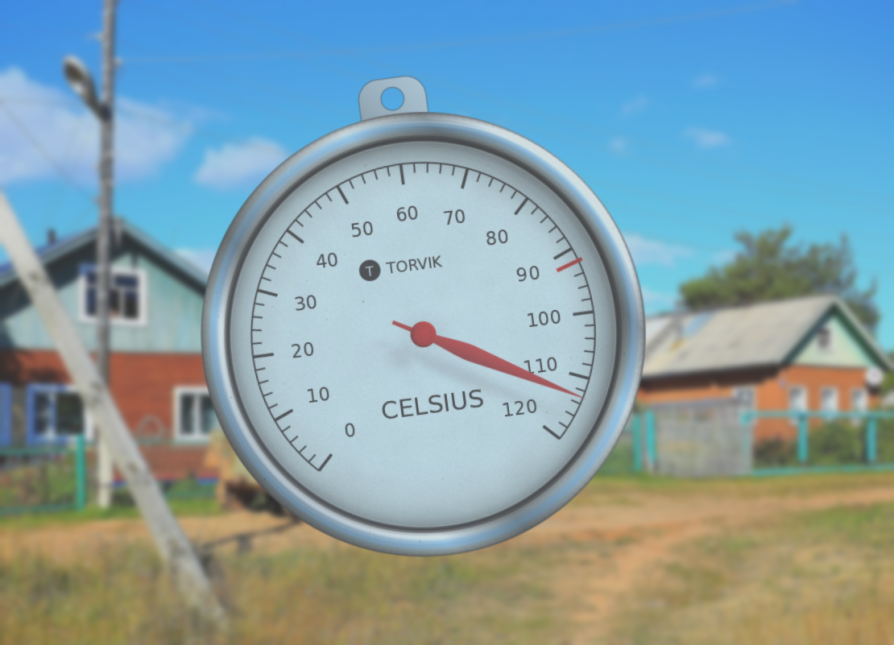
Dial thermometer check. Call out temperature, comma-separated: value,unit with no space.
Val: 113,°C
